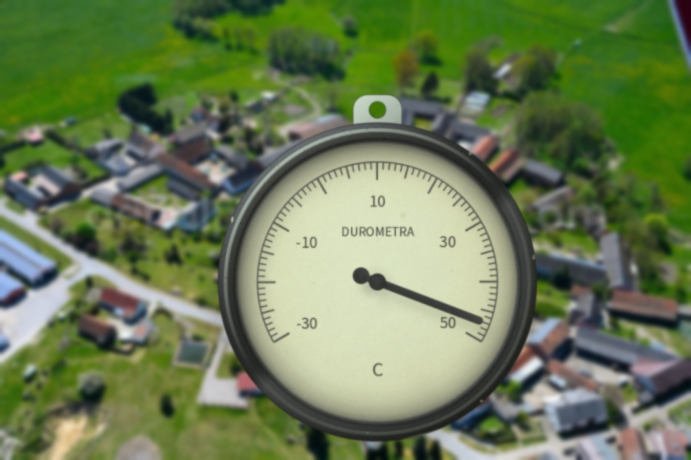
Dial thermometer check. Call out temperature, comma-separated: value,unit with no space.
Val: 47,°C
